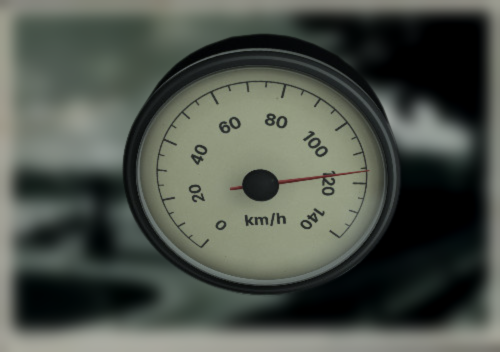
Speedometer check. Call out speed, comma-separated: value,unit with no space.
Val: 115,km/h
